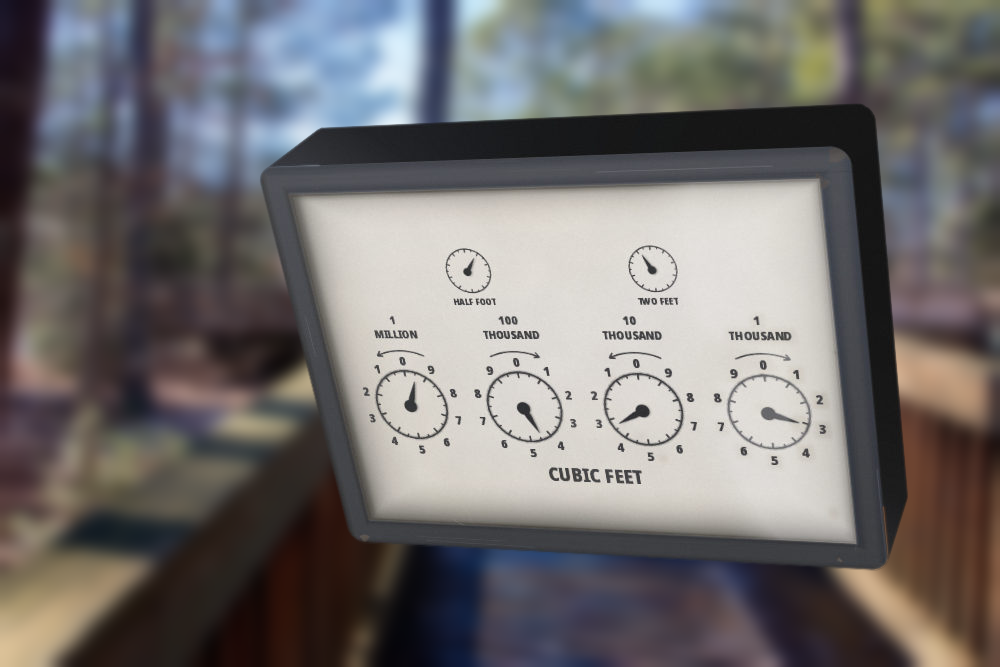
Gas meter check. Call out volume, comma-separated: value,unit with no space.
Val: 943300,ft³
